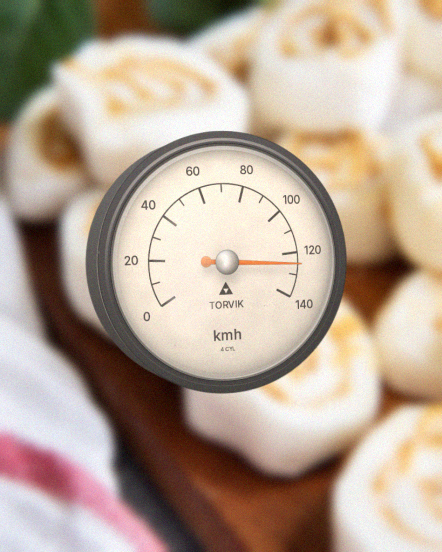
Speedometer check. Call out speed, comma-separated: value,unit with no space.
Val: 125,km/h
